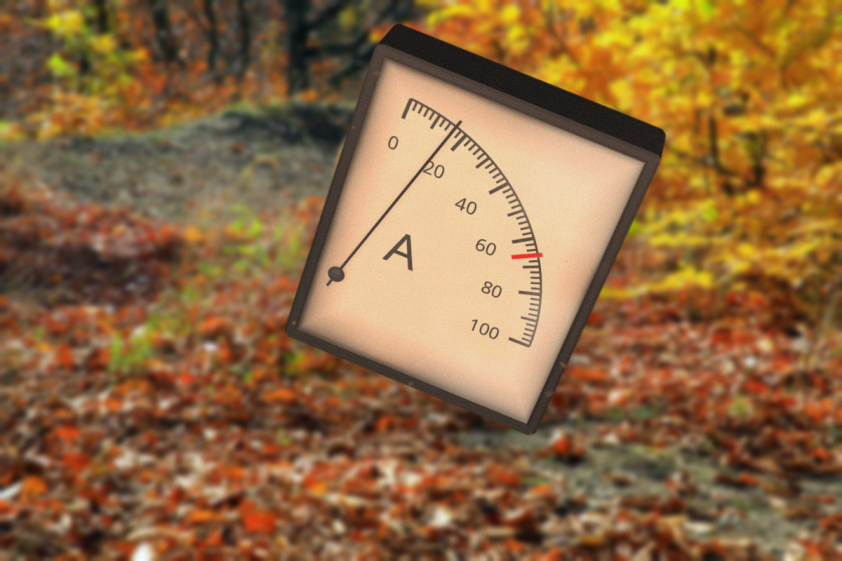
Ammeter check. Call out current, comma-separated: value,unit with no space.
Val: 16,A
